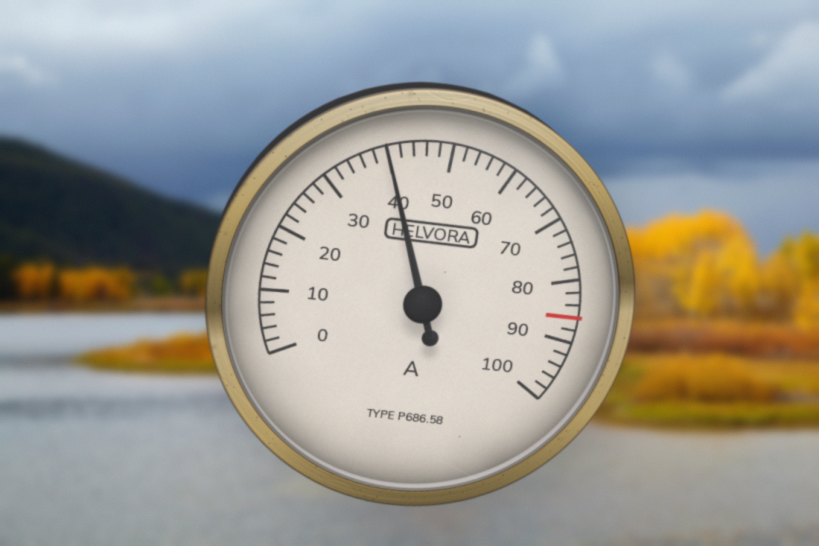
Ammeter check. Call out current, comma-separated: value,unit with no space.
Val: 40,A
